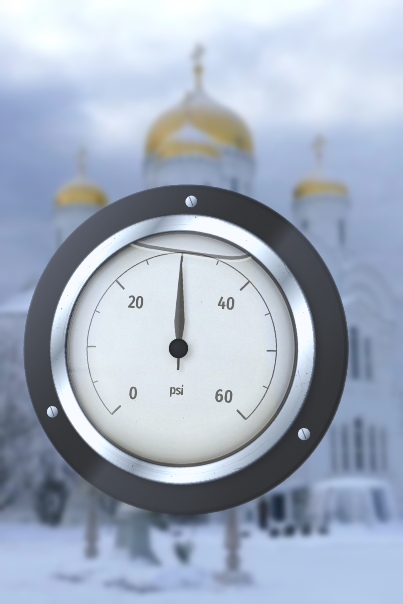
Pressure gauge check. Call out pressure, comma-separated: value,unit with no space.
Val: 30,psi
